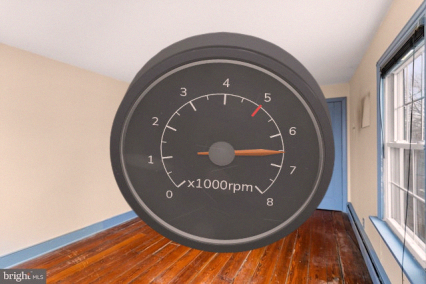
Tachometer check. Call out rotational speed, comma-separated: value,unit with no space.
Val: 6500,rpm
